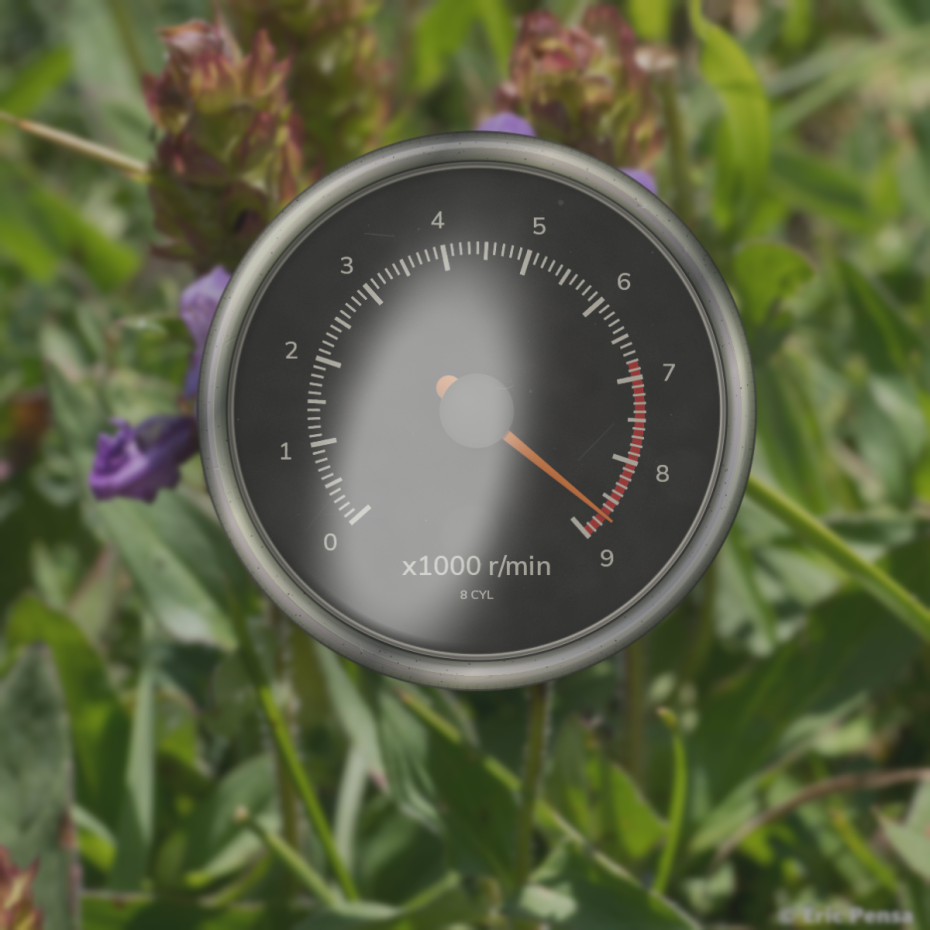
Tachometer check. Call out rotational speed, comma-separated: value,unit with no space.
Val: 8700,rpm
